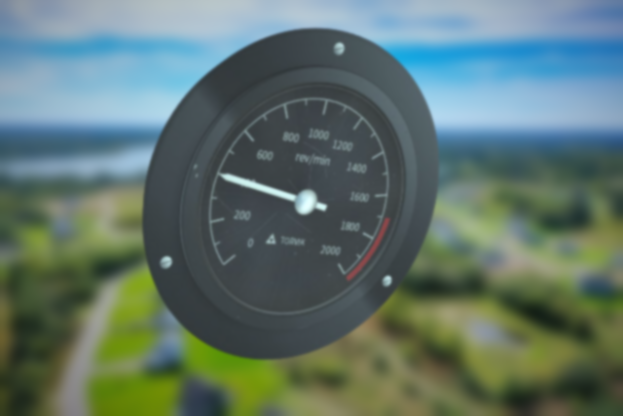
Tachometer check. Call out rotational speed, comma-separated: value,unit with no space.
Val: 400,rpm
